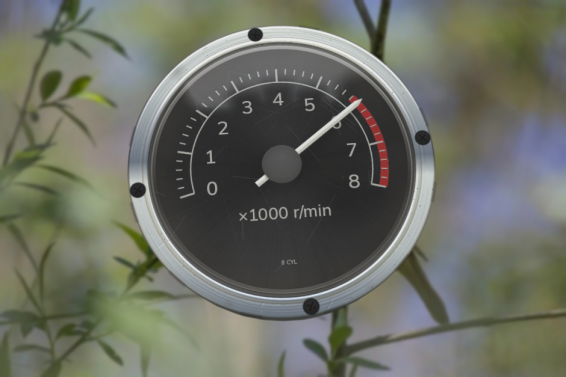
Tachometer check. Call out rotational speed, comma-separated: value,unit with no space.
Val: 6000,rpm
